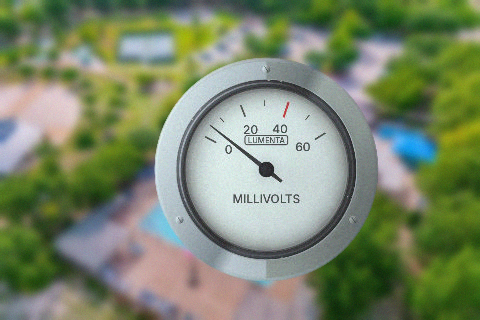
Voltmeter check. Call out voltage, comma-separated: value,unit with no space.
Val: 5,mV
